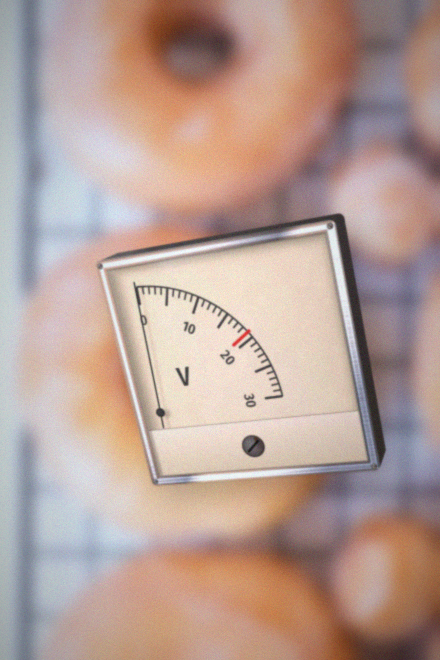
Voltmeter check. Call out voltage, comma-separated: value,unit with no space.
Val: 0,V
